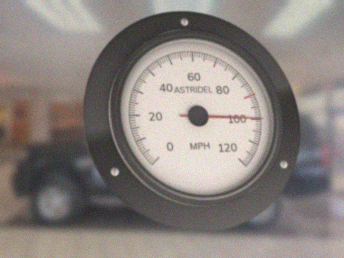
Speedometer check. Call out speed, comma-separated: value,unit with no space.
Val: 100,mph
